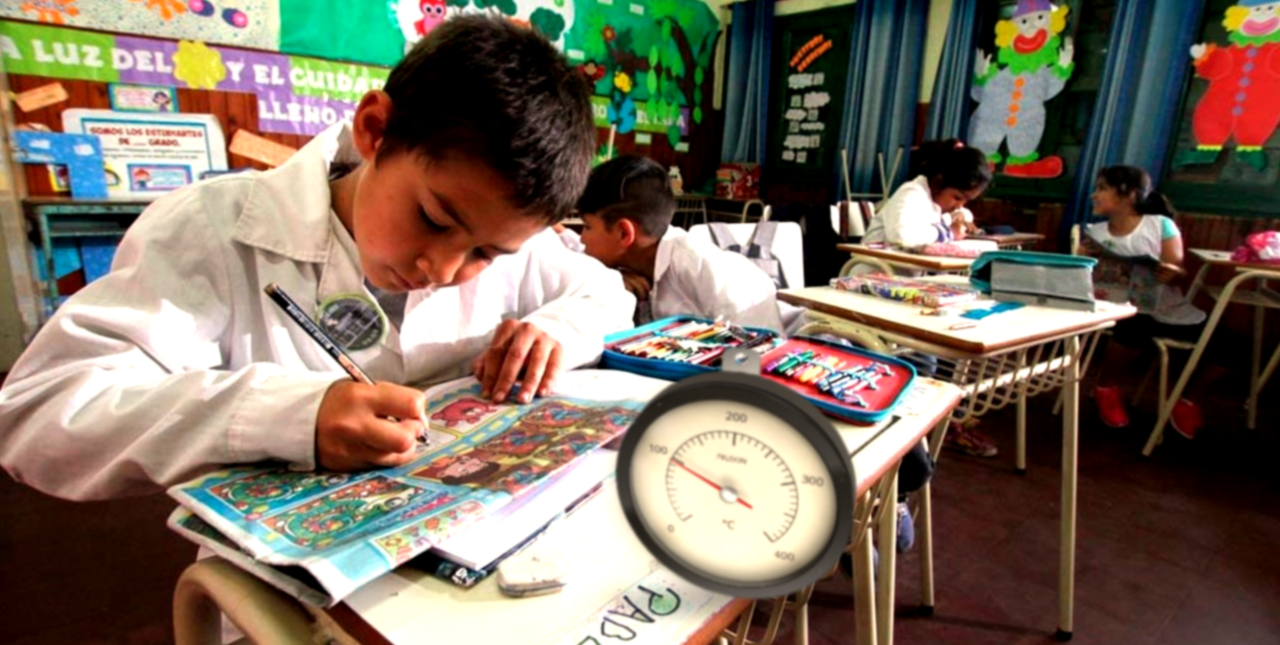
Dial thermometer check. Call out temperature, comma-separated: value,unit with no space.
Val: 100,°C
